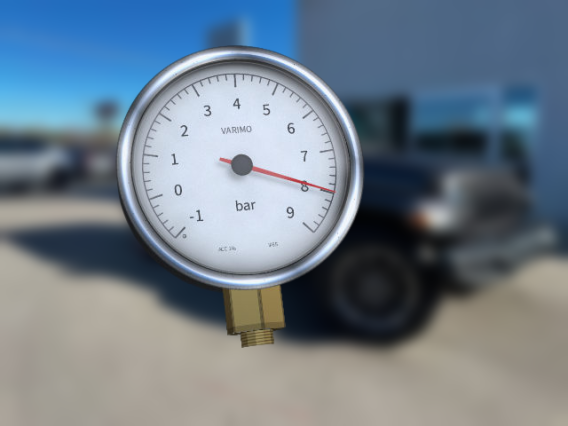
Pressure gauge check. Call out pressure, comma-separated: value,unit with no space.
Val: 8,bar
